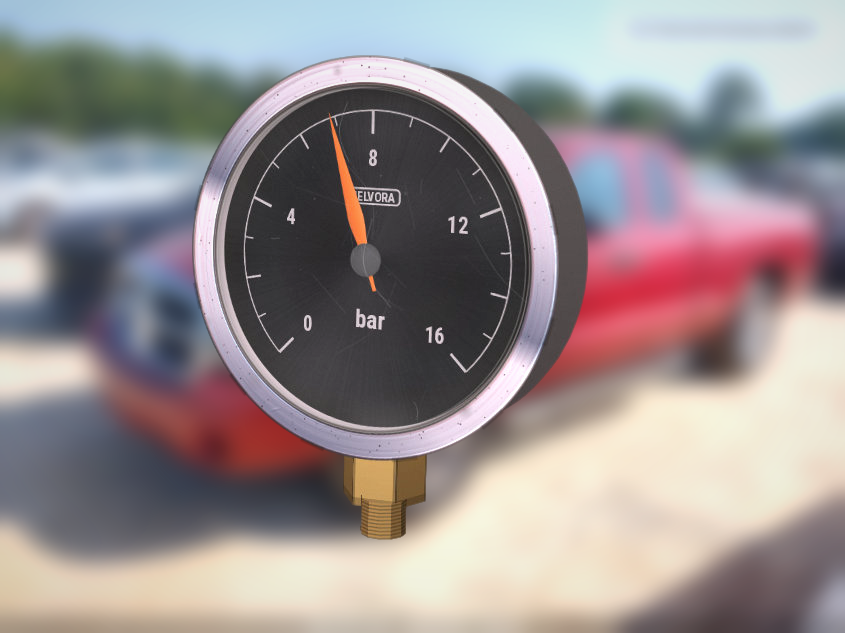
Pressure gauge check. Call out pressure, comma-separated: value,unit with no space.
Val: 7,bar
